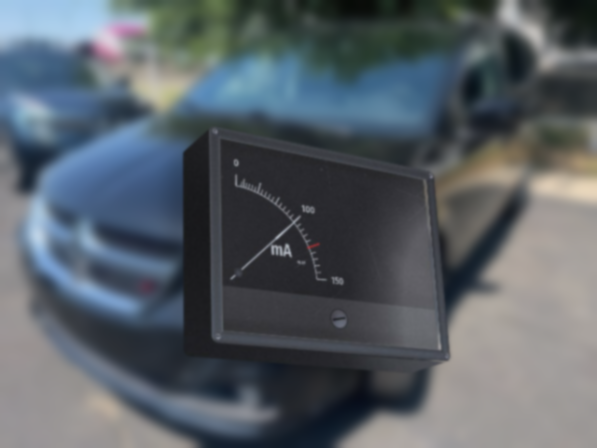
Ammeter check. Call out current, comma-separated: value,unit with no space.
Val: 100,mA
